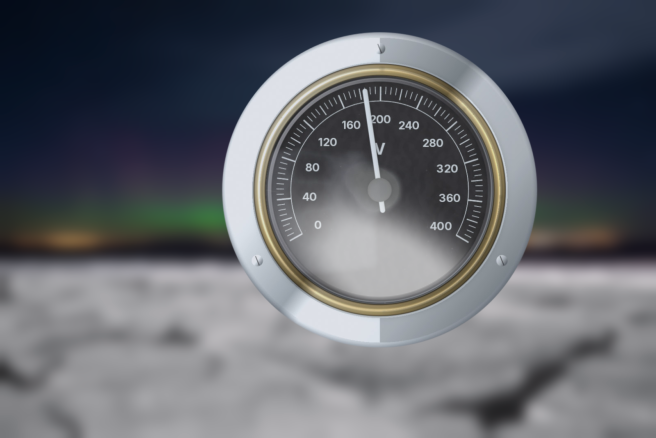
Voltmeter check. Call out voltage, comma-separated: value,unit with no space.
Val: 185,V
